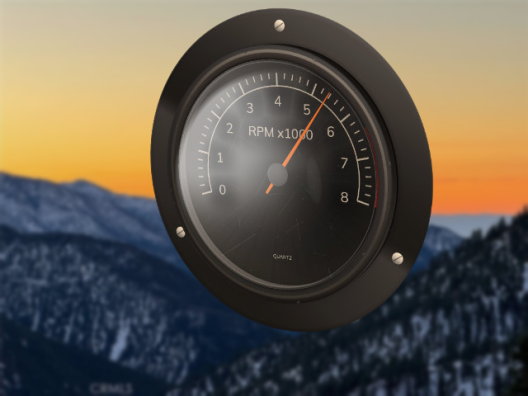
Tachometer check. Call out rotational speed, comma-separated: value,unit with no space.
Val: 5400,rpm
